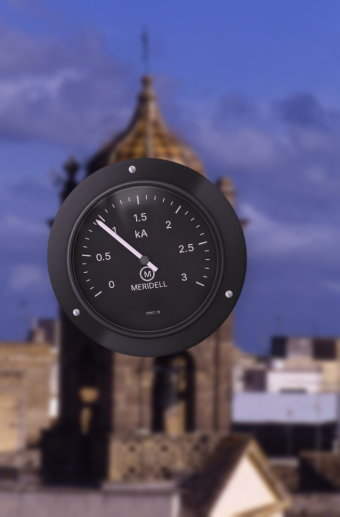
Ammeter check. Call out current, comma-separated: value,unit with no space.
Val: 0.95,kA
